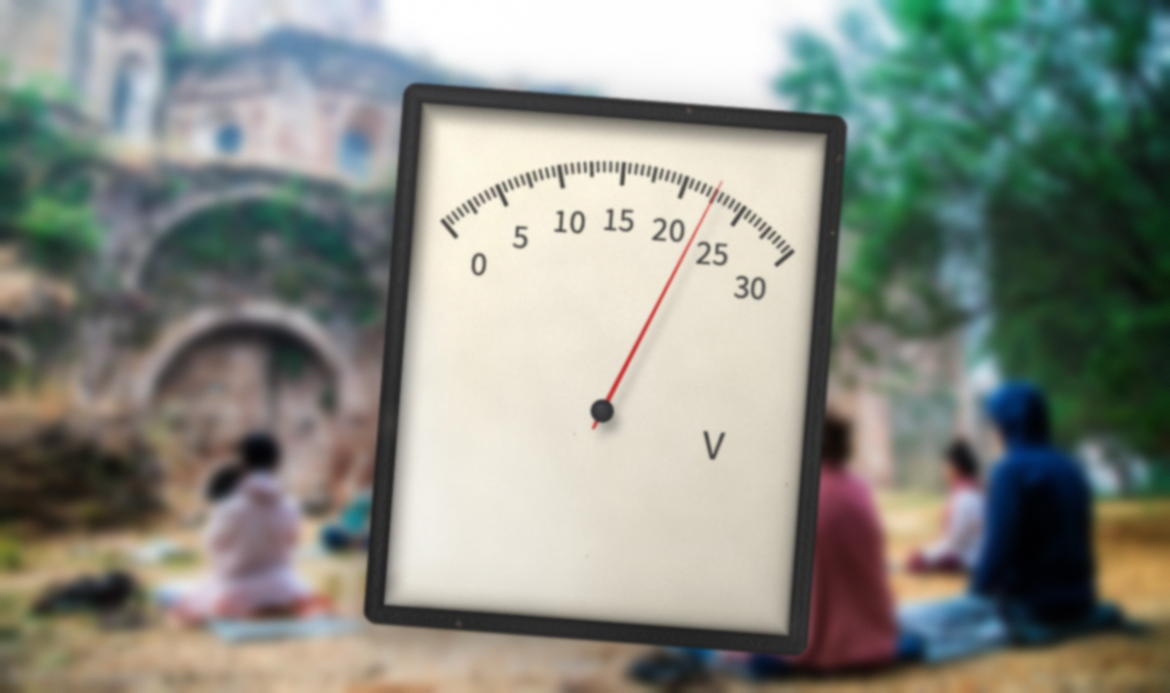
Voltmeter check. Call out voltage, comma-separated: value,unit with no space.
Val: 22.5,V
